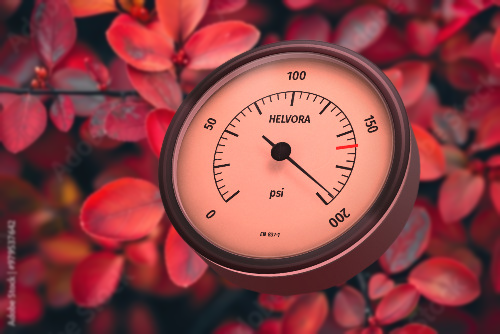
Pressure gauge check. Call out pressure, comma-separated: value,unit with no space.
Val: 195,psi
